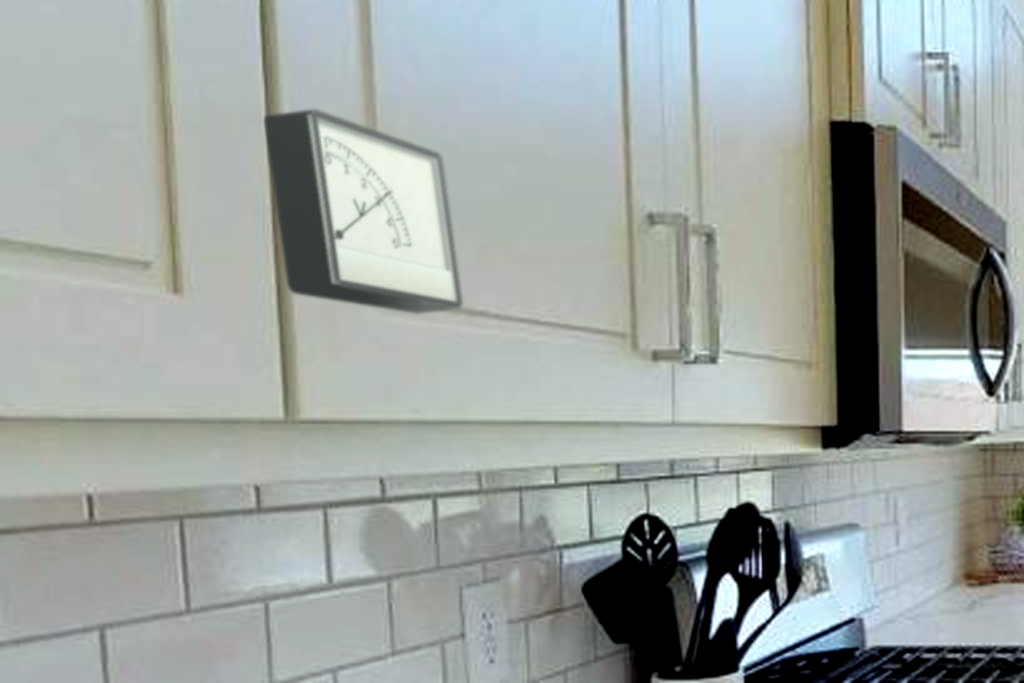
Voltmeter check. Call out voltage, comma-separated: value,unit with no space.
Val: 3,V
